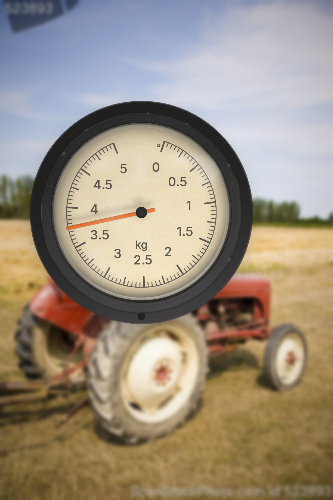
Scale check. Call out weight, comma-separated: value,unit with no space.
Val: 3.75,kg
